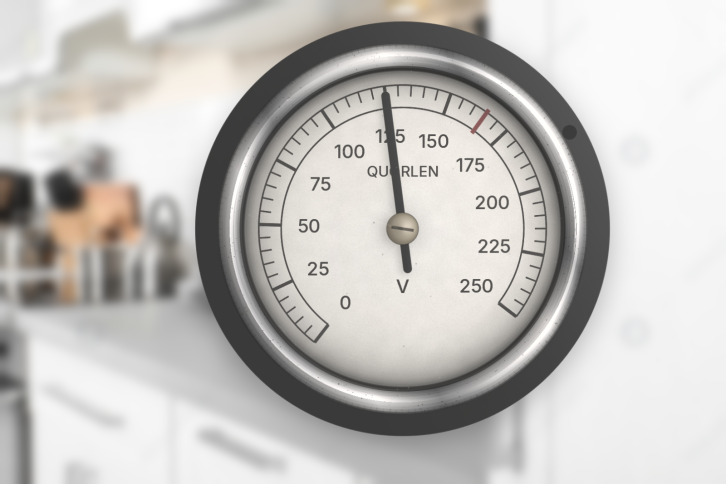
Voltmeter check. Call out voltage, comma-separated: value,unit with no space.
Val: 125,V
